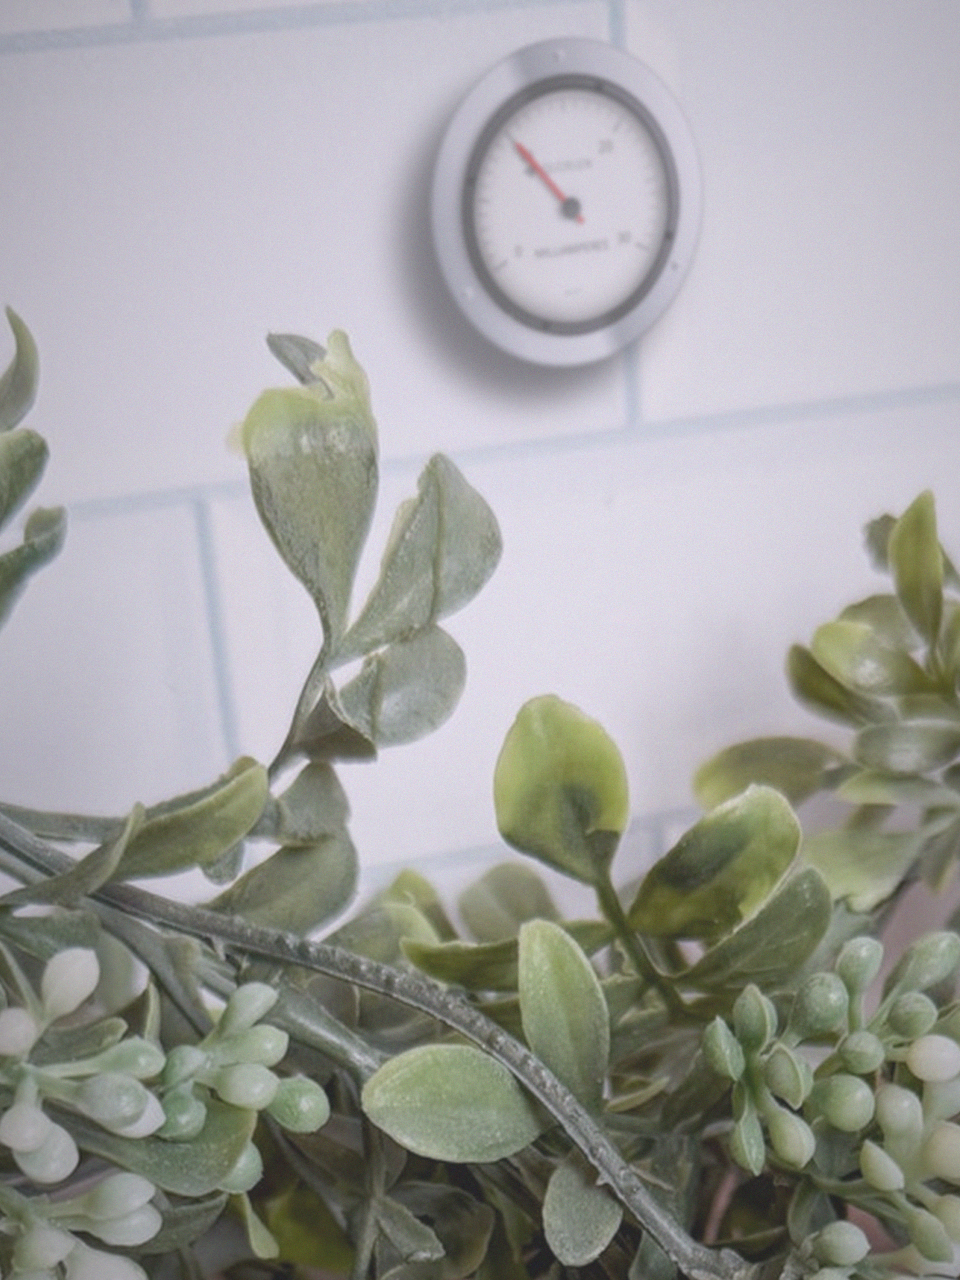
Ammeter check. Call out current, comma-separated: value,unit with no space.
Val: 10,mA
